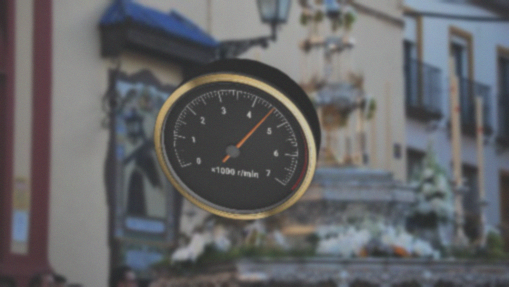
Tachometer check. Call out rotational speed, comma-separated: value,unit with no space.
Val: 4500,rpm
